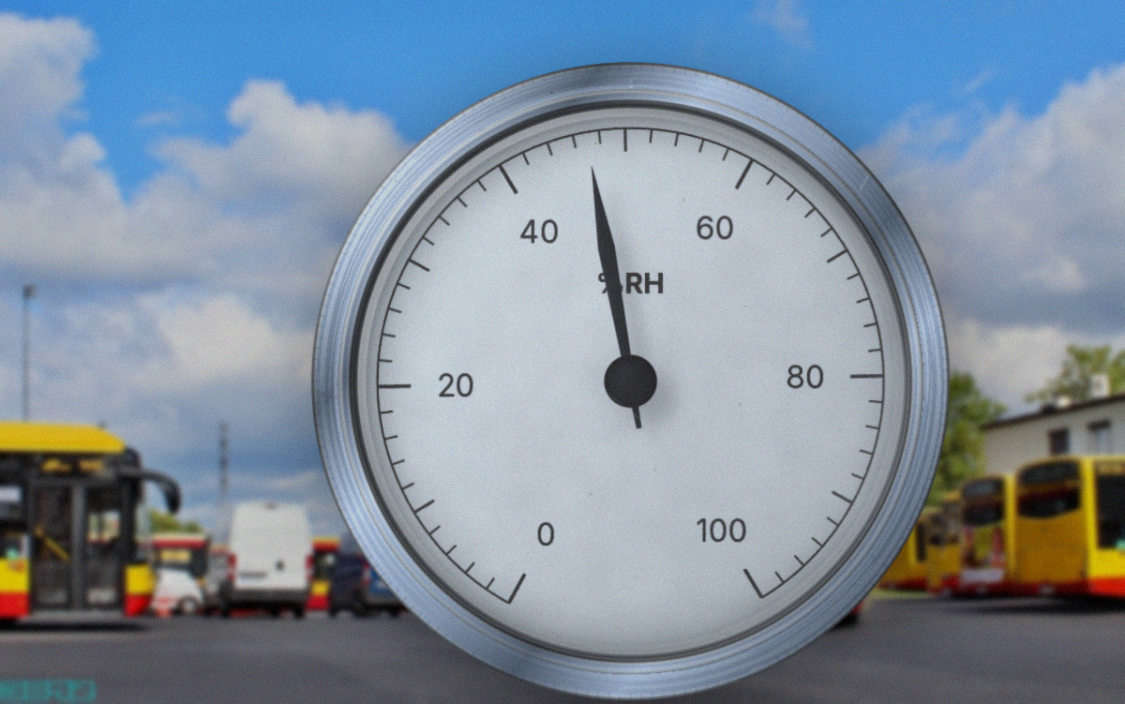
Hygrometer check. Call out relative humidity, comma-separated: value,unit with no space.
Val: 47,%
